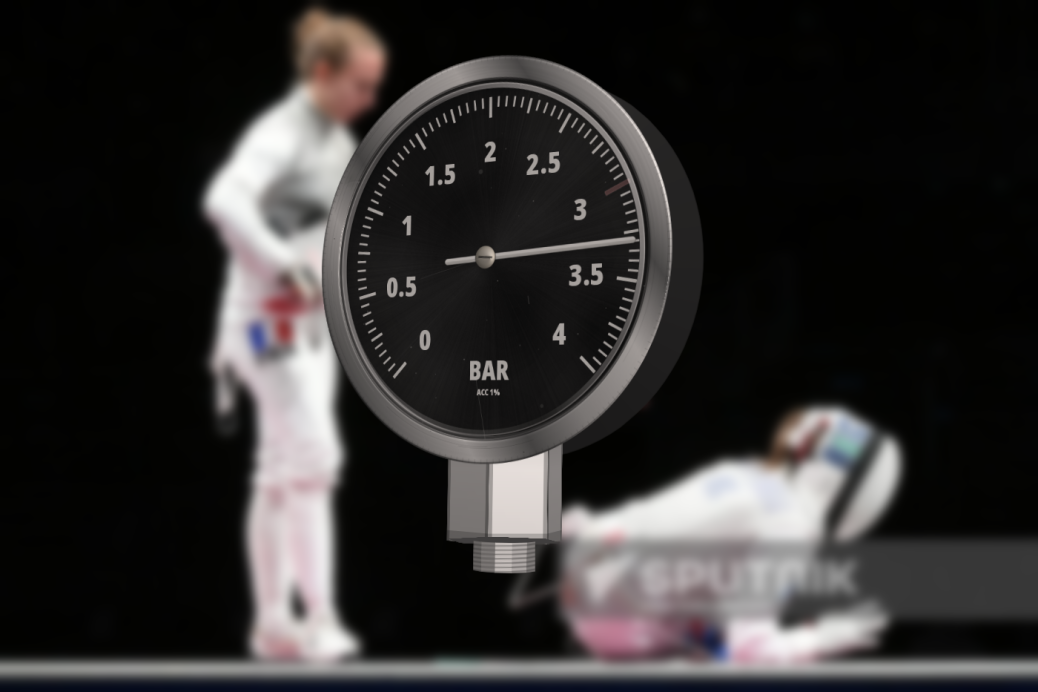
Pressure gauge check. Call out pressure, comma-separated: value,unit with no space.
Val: 3.3,bar
